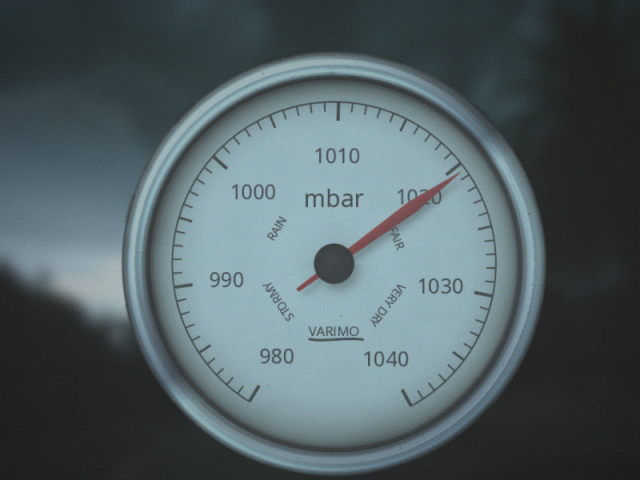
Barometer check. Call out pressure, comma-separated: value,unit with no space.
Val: 1020.5,mbar
